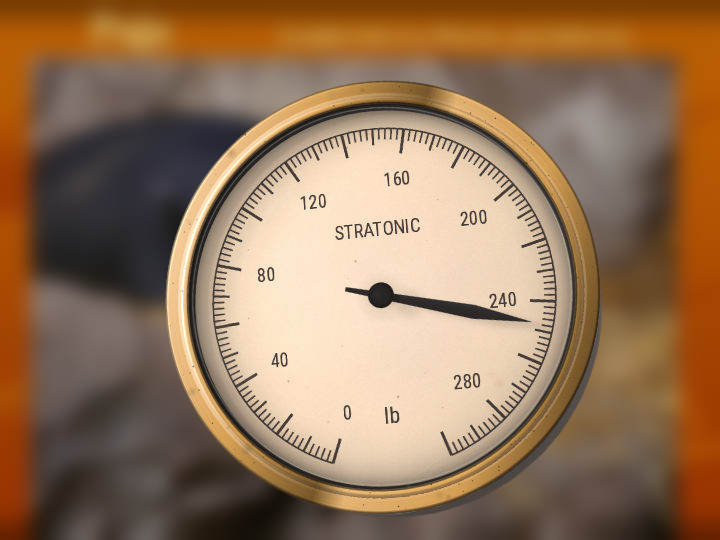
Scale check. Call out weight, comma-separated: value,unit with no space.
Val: 248,lb
